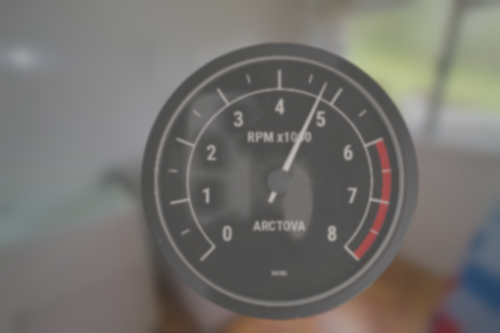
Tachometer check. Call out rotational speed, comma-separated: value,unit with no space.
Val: 4750,rpm
